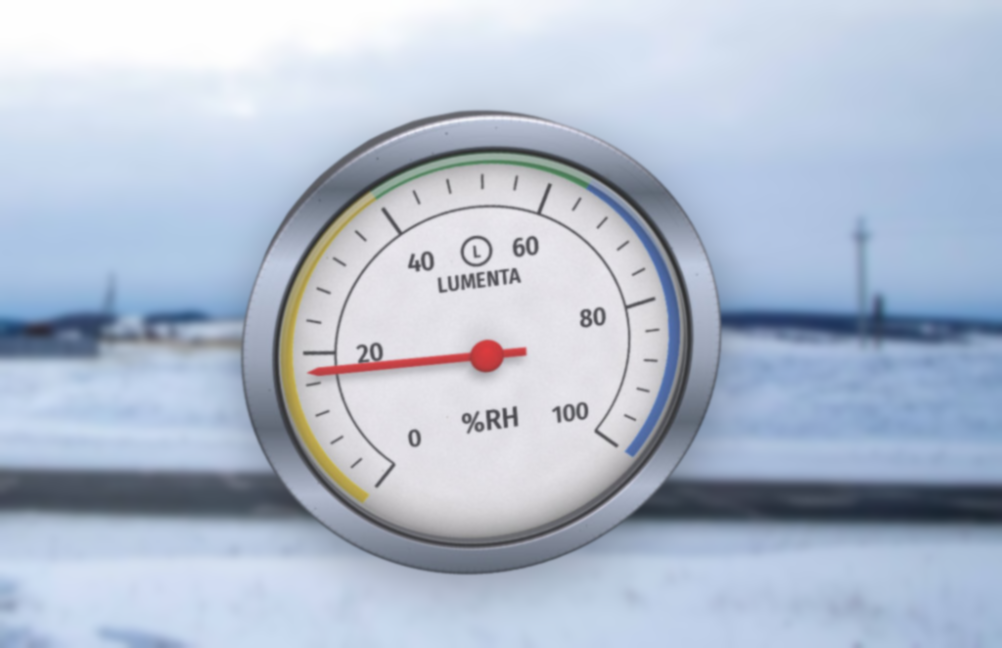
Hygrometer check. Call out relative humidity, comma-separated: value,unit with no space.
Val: 18,%
